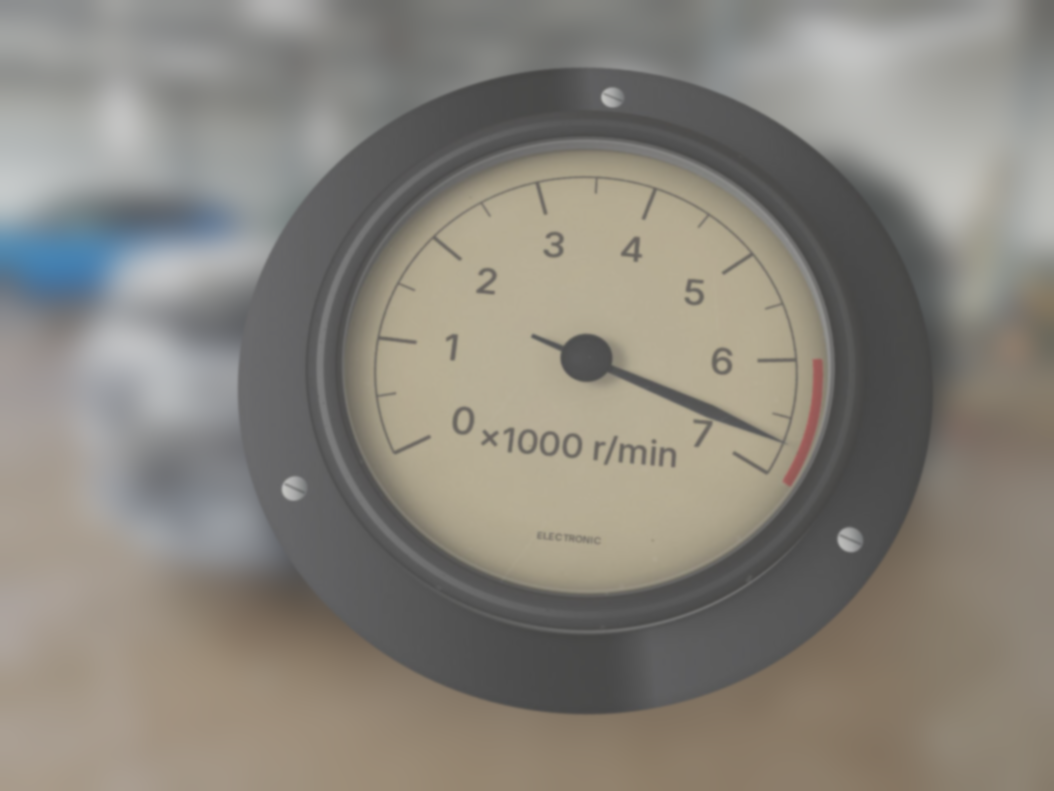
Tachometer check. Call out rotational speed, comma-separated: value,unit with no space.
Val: 6750,rpm
